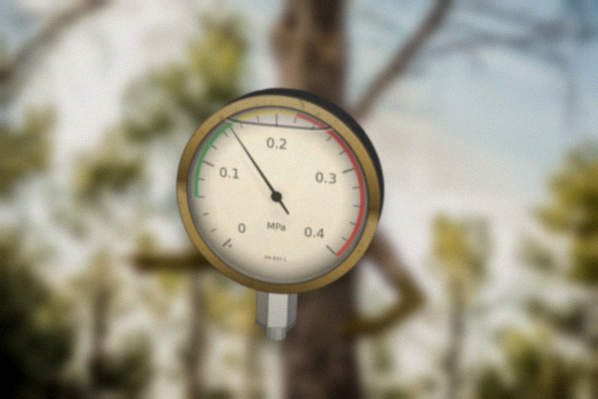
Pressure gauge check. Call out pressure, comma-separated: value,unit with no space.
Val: 0.15,MPa
